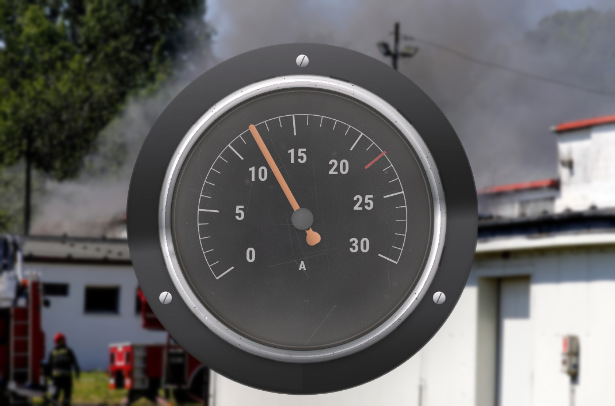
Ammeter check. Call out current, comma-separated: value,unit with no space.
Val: 12,A
